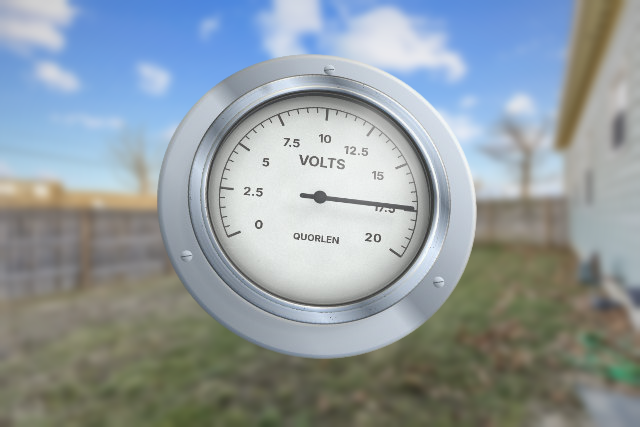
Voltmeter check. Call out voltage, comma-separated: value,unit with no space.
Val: 17.5,V
